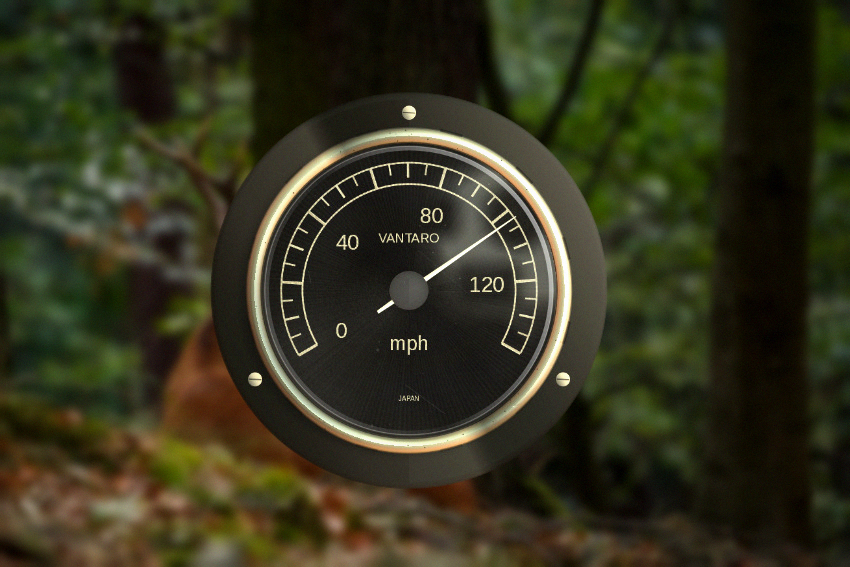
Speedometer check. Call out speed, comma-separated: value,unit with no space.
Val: 102.5,mph
